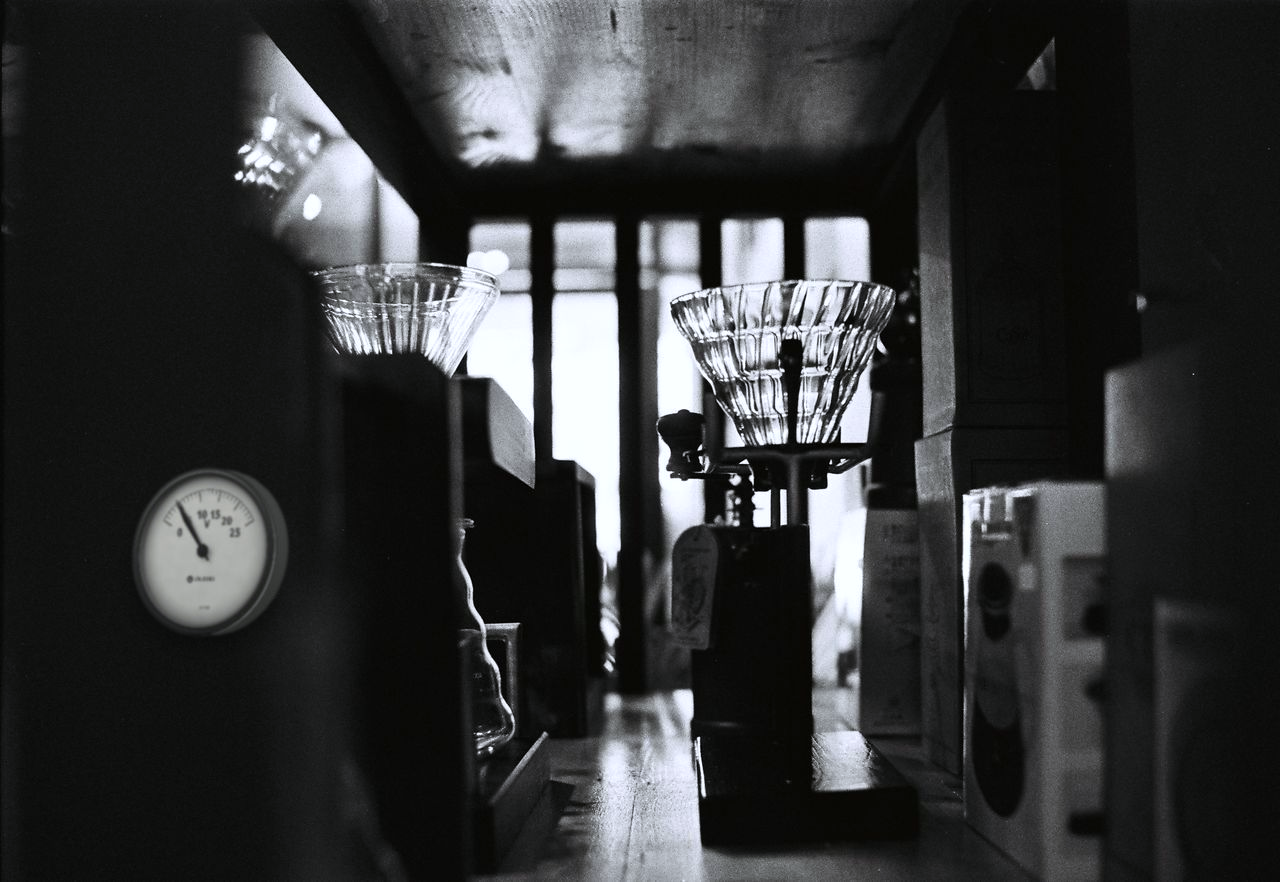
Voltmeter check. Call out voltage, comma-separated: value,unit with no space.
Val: 5,V
